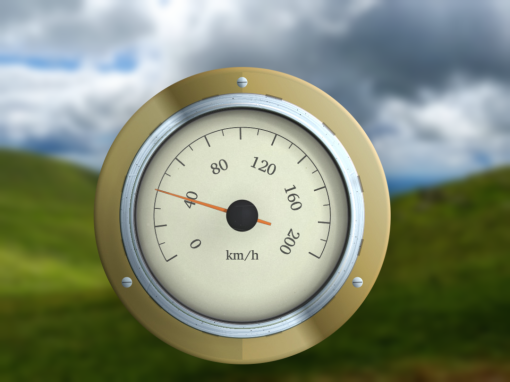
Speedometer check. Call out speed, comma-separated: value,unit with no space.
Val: 40,km/h
